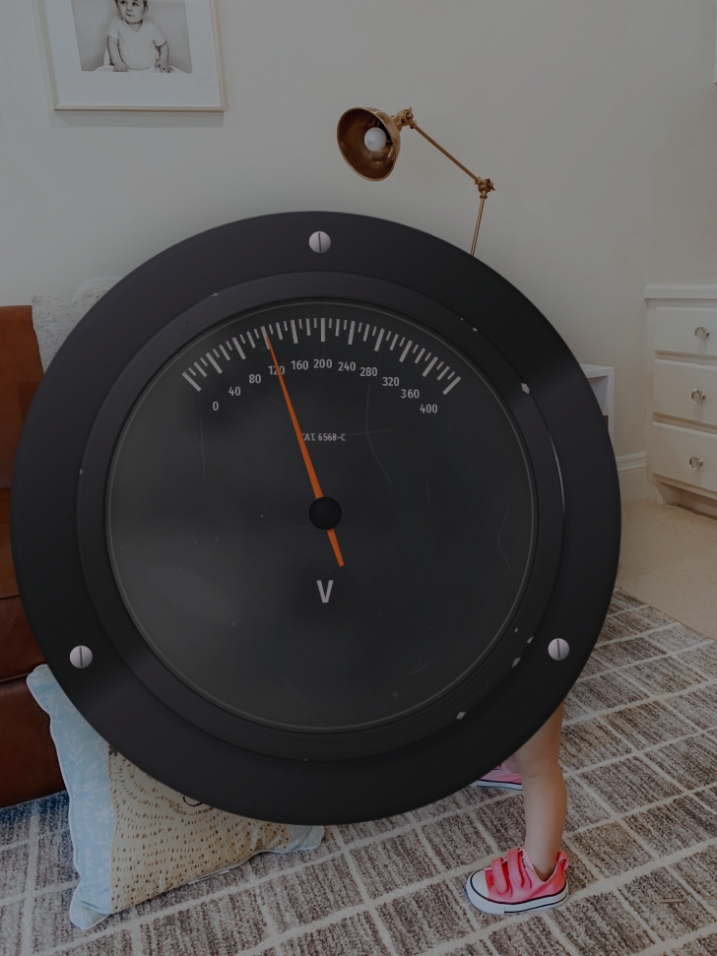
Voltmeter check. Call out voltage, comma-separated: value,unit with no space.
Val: 120,V
